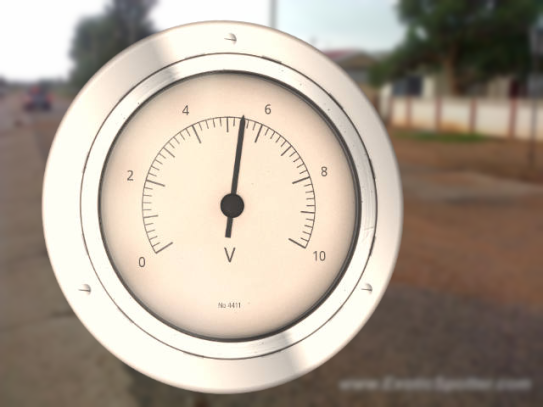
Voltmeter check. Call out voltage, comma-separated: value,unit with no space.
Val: 5.4,V
